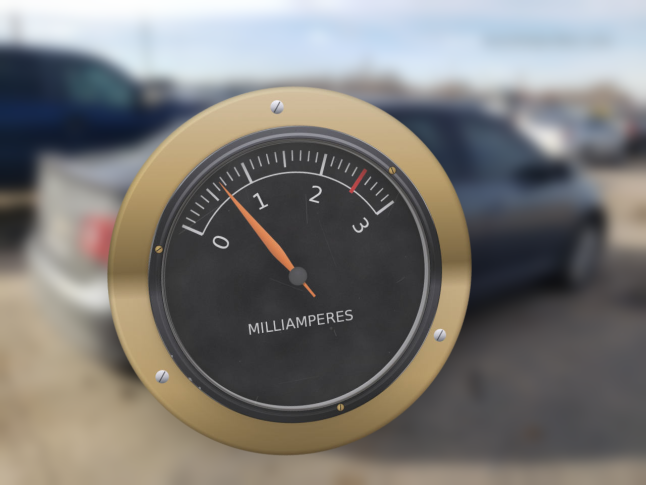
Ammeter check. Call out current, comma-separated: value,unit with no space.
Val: 0.65,mA
